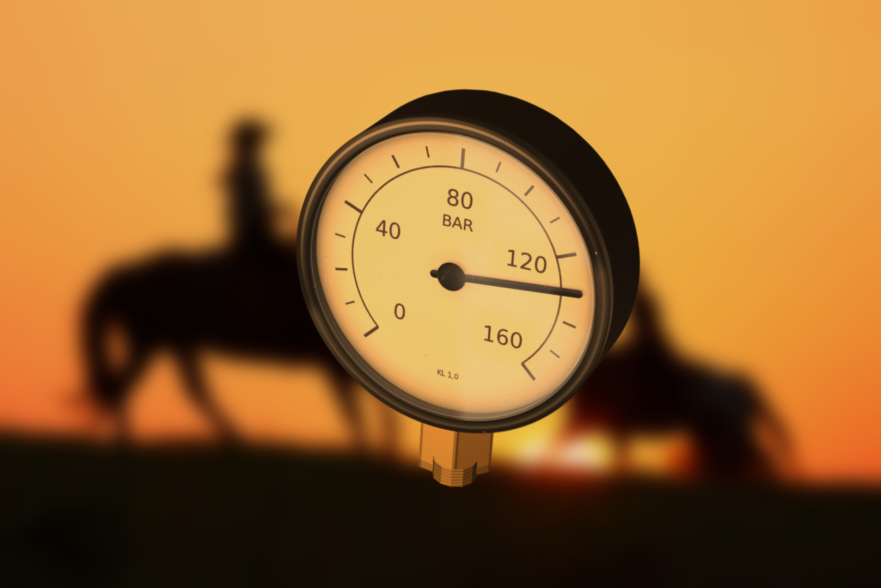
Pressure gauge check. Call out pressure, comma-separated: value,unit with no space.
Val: 130,bar
